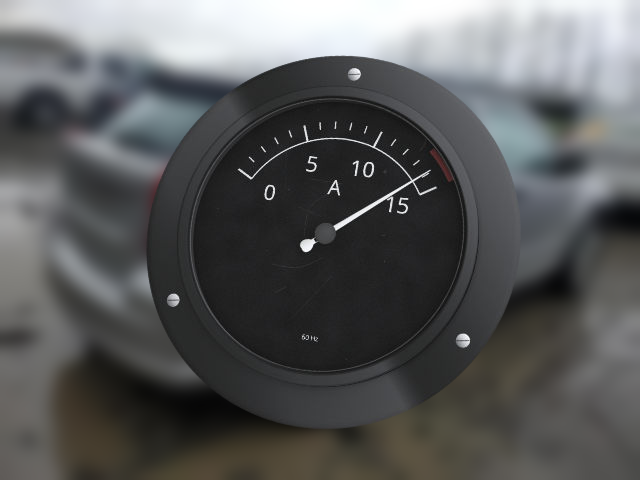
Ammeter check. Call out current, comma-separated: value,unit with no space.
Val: 14,A
